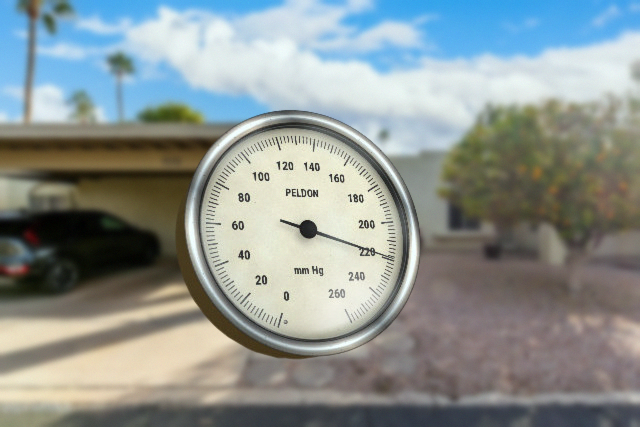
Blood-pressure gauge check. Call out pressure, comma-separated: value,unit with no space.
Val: 220,mmHg
